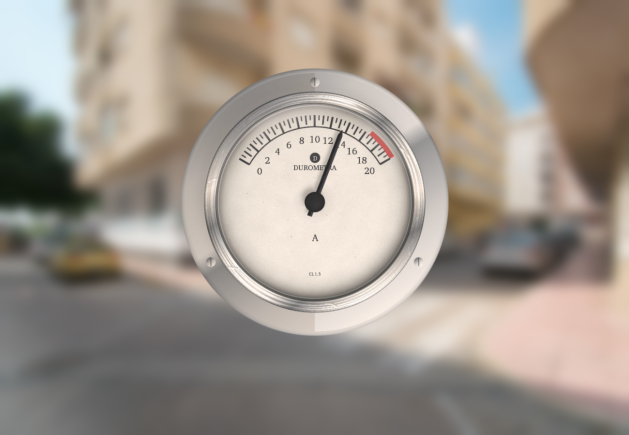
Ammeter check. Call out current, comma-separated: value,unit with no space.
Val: 13.5,A
